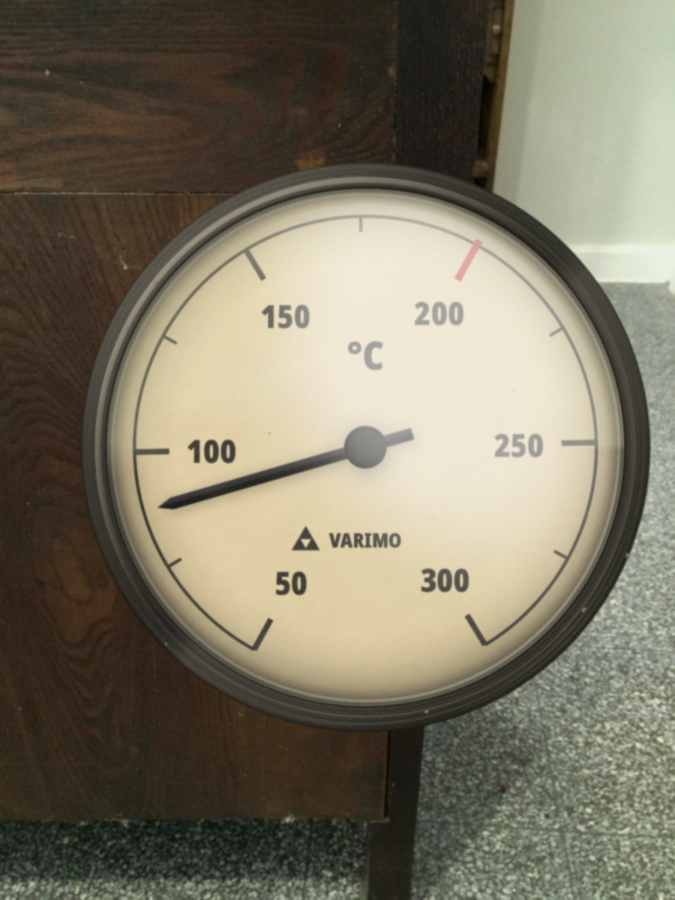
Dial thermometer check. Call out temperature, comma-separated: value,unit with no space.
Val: 87.5,°C
